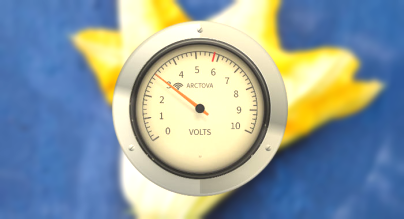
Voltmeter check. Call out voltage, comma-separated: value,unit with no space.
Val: 3,V
